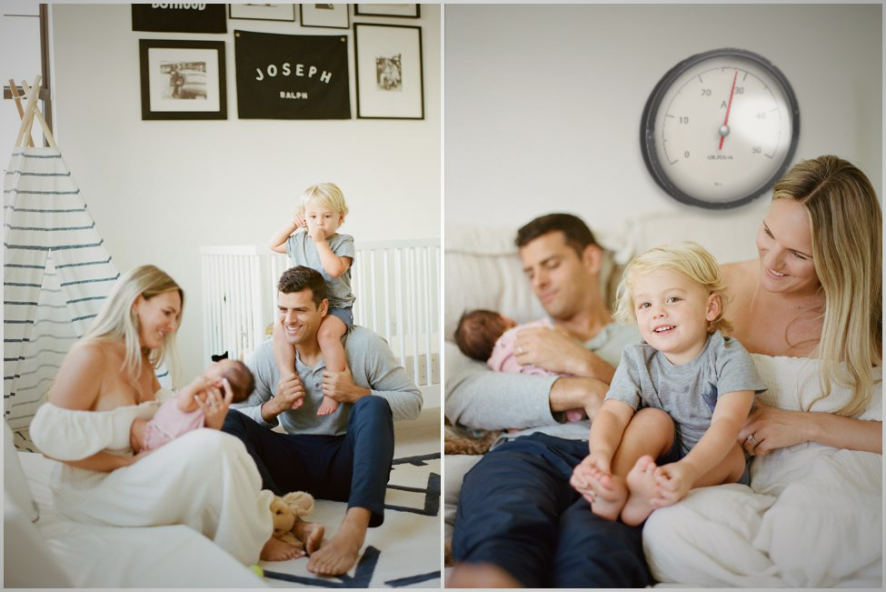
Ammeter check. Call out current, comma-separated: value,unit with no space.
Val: 27.5,A
